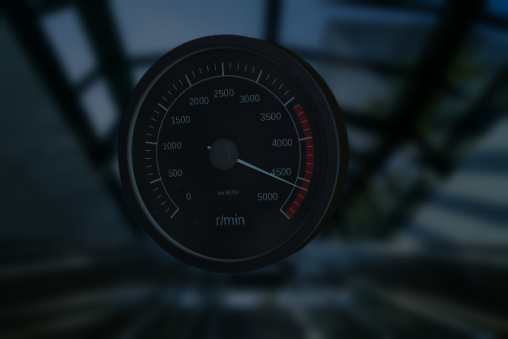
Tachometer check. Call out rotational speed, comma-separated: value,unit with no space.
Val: 4600,rpm
